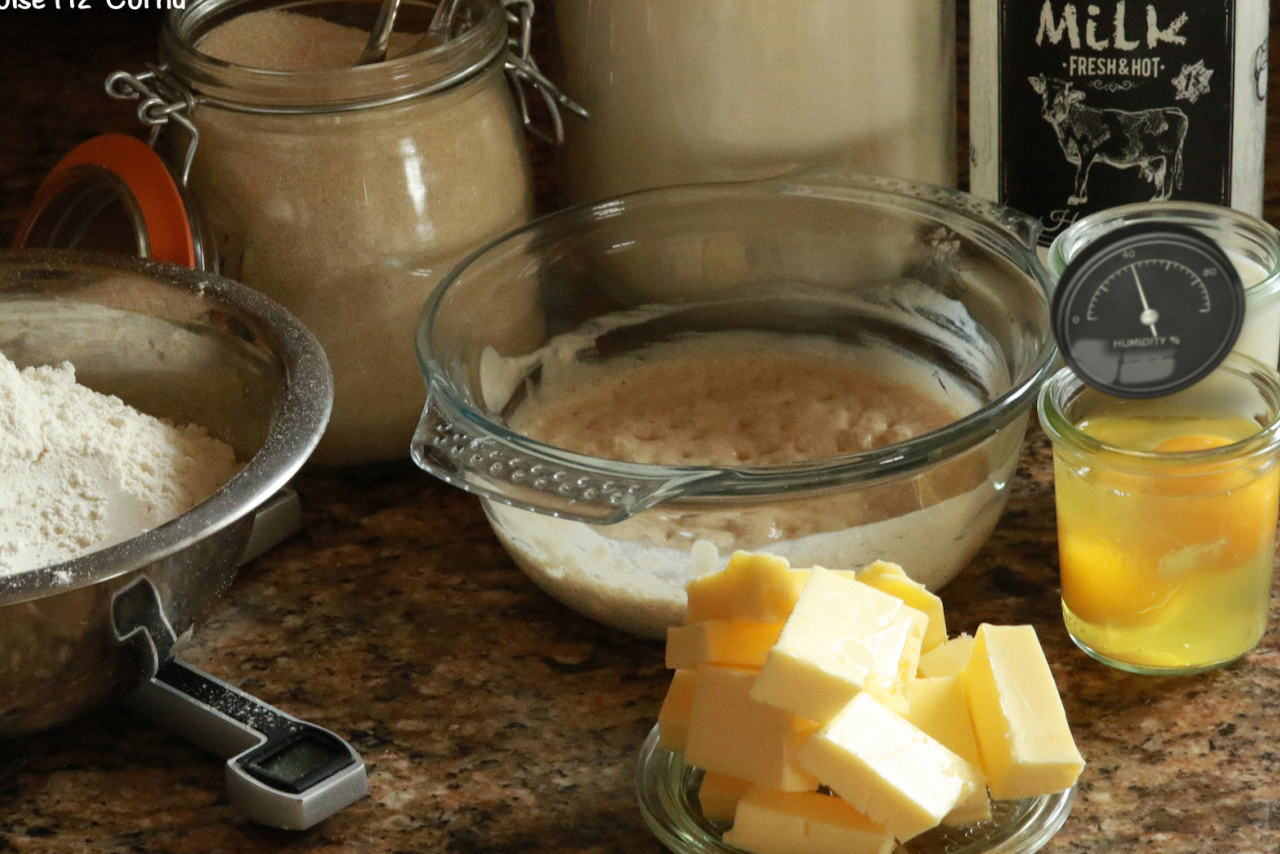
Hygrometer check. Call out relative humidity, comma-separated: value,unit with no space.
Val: 40,%
